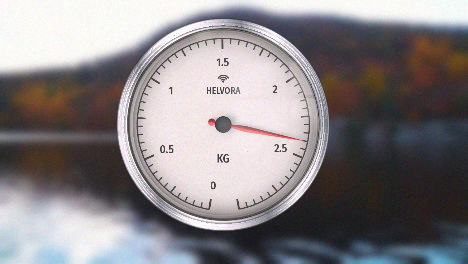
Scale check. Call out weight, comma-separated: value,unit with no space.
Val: 2.4,kg
